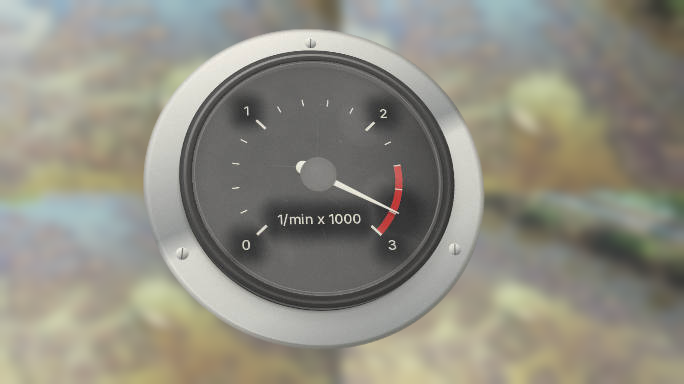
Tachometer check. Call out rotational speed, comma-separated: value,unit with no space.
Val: 2800,rpm
